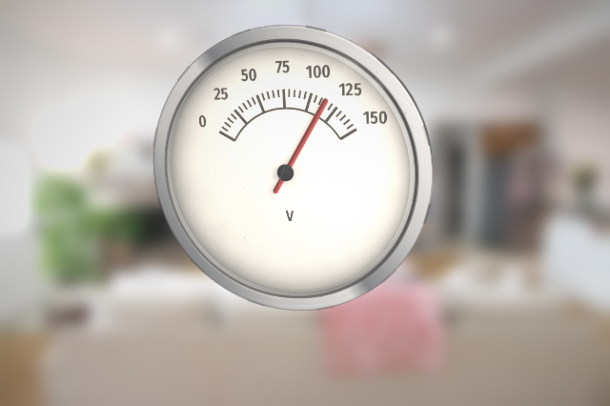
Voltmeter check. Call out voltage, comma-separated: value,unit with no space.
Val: 115,V
